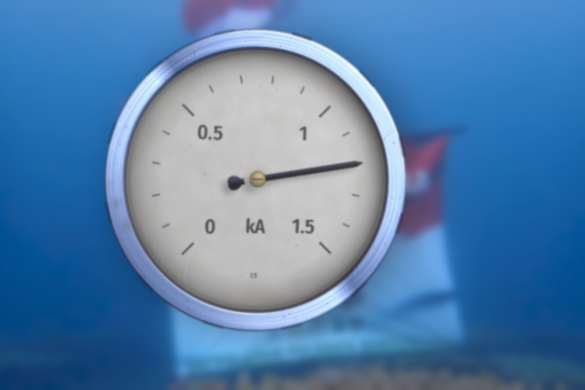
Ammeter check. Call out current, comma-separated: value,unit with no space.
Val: 1.2,kA
